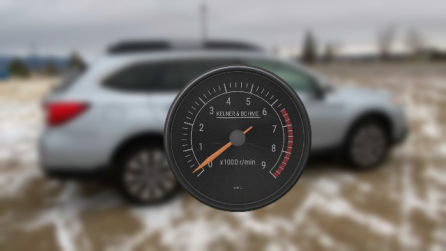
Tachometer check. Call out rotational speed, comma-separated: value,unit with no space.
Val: 200,rpm
